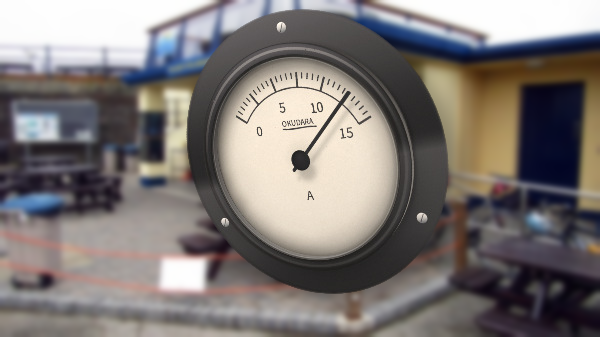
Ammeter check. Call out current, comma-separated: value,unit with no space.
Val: 12.5,A
